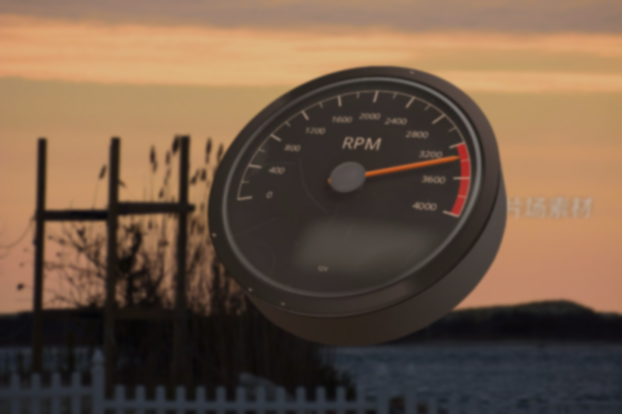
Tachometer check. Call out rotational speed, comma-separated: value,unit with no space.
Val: 3400,rpm
